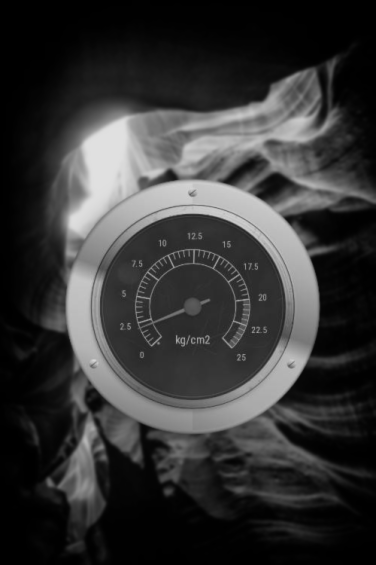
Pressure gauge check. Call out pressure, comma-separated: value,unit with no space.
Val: 2,kg/cm²
